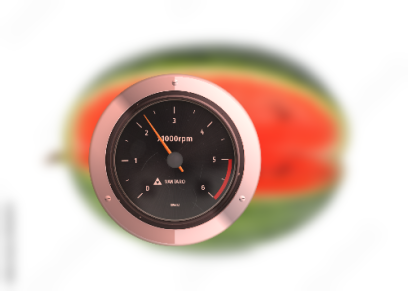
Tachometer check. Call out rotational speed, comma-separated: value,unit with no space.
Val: 2250,rpm
